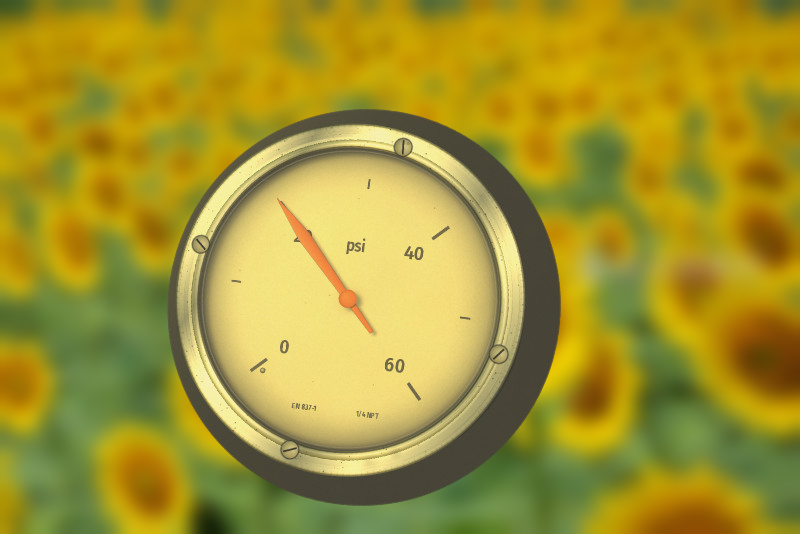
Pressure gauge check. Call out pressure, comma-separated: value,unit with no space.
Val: 20,psi
